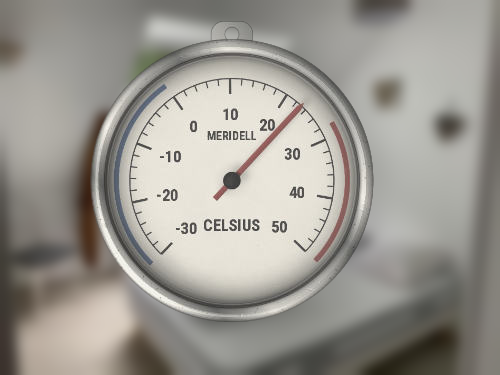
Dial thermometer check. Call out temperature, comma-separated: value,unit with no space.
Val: 23,°C
